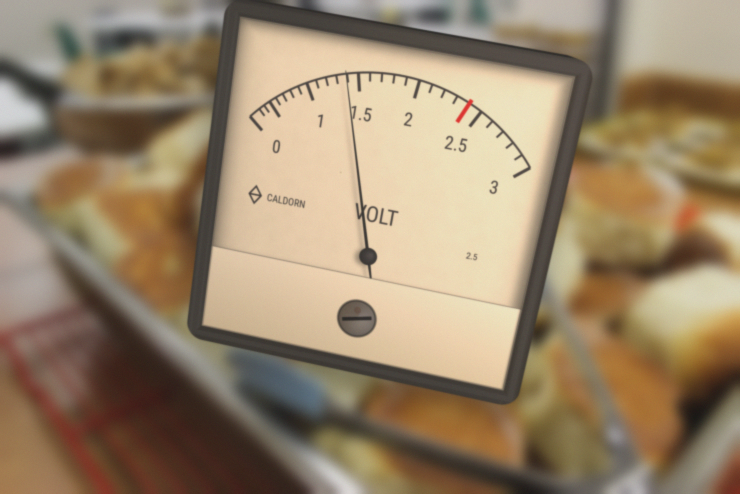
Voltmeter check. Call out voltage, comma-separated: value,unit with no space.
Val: 1.4,V
